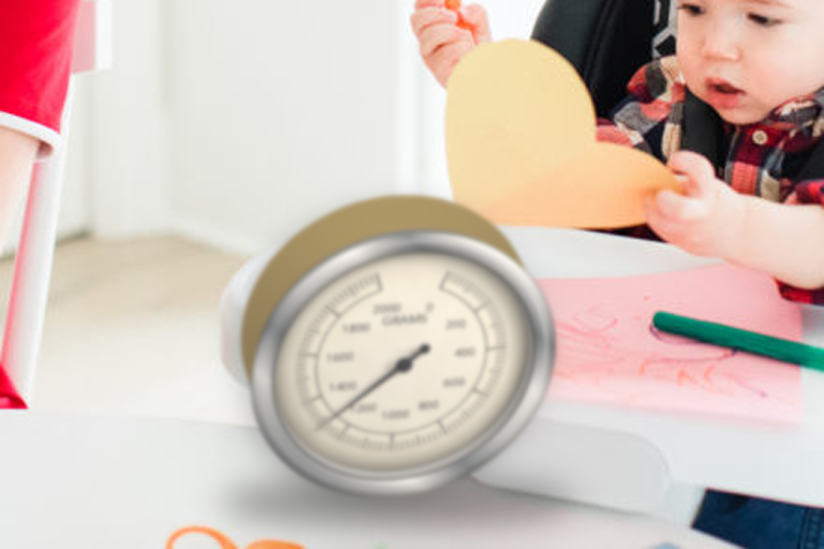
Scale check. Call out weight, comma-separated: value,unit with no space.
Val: 1300,g
